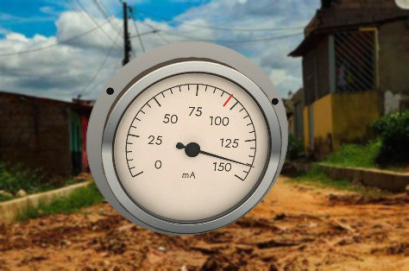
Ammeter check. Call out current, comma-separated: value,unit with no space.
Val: 140,mA
